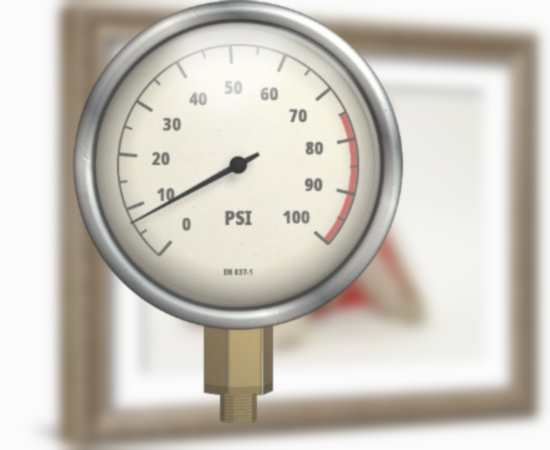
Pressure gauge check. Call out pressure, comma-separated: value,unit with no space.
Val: 7.5,psi
